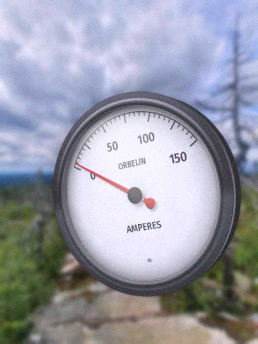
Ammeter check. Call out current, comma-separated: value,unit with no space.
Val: 5,A
